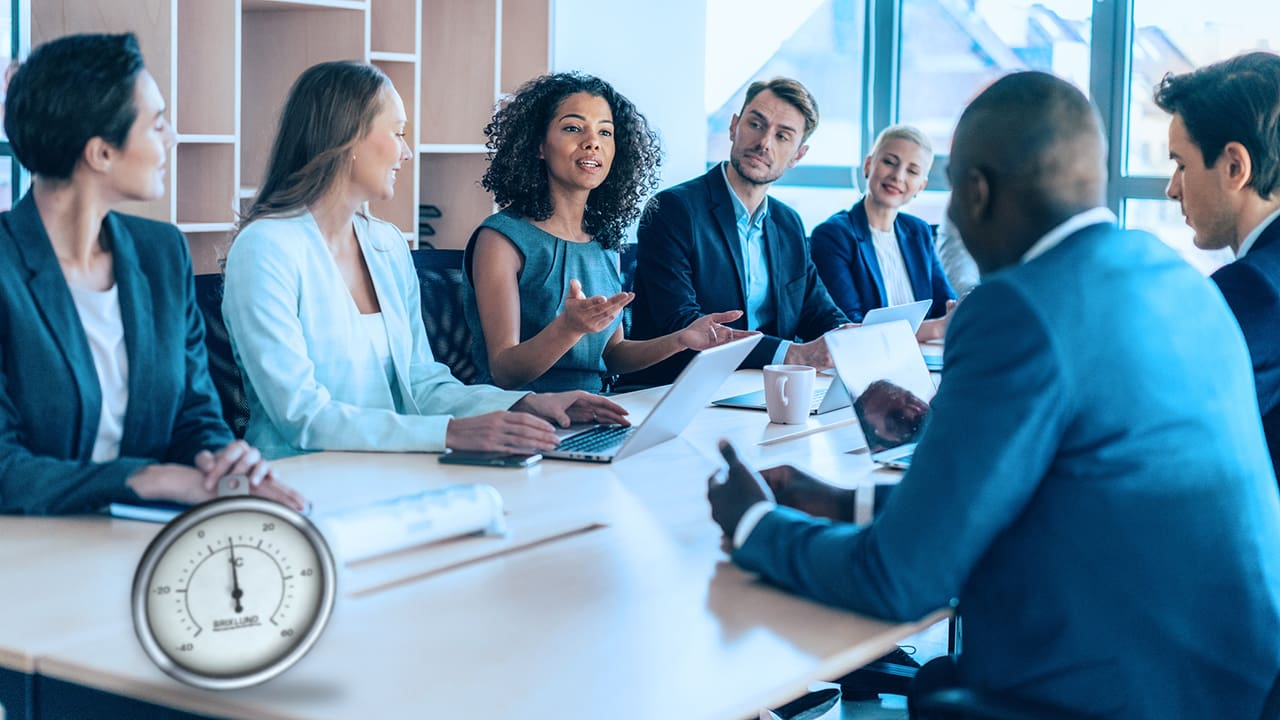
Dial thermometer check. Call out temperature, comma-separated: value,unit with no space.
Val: 8,°C
